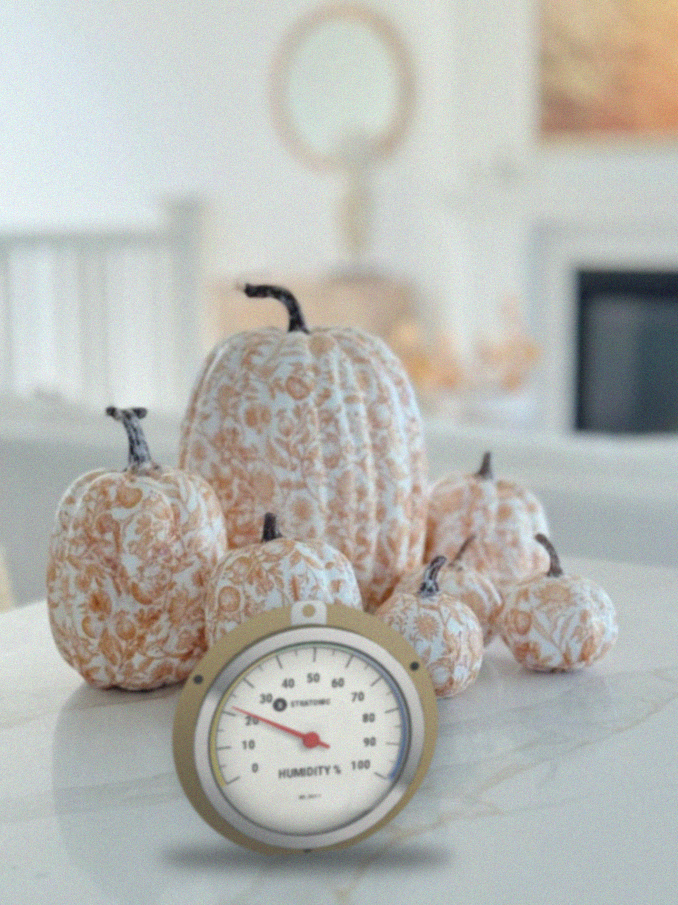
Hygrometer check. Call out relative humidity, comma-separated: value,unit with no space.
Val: 22.5,%
